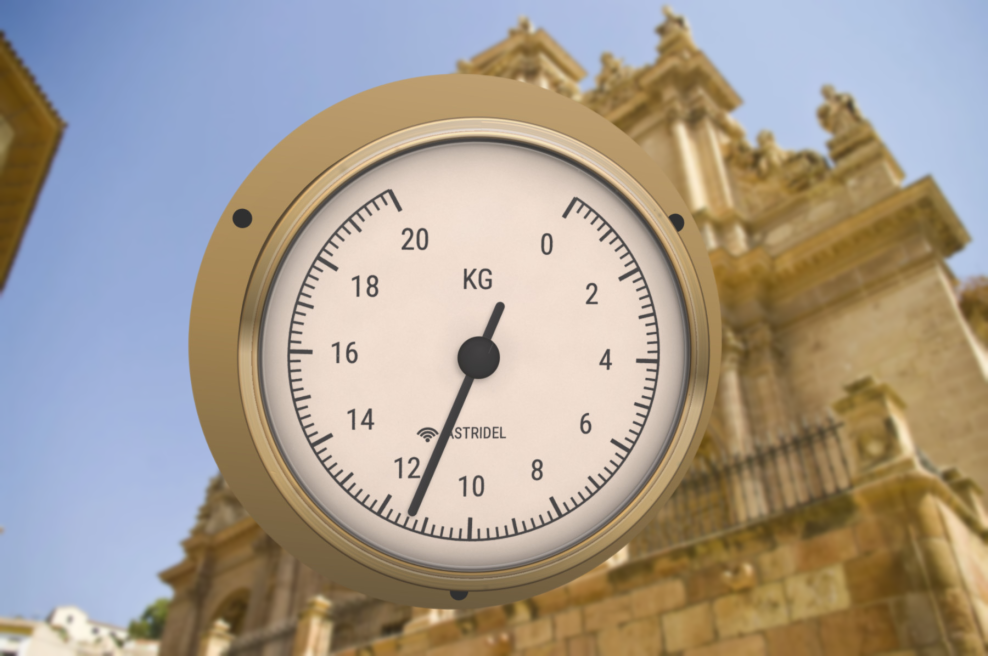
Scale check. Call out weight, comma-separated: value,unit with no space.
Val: 11.4,kg
